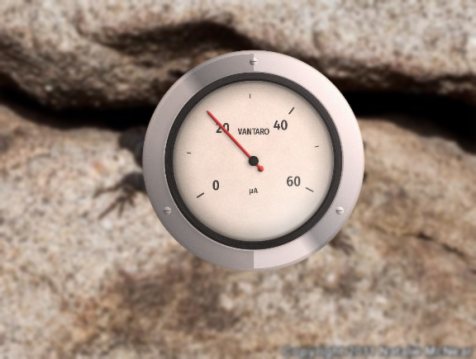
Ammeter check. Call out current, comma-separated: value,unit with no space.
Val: 20,µA
